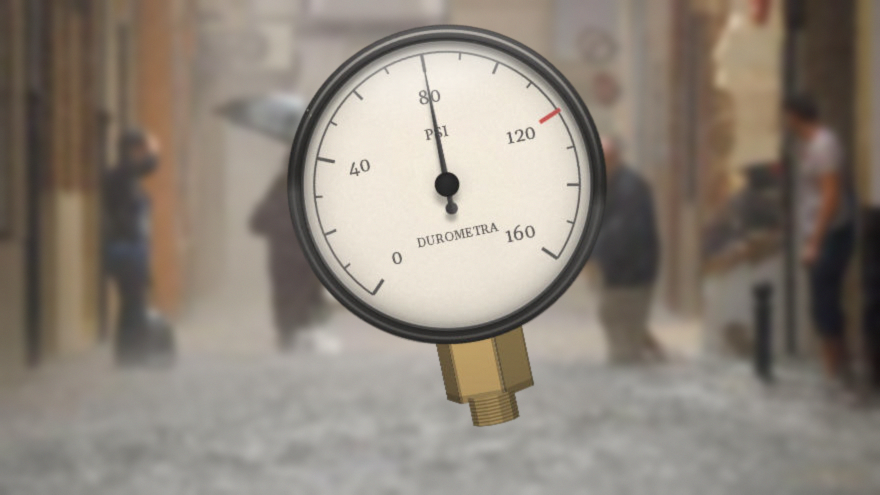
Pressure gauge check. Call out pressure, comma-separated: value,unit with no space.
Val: 80,psi
